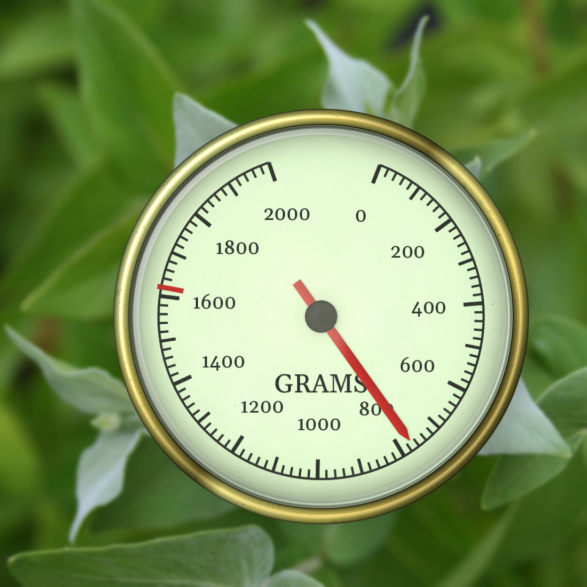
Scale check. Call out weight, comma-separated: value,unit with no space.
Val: 770,g
